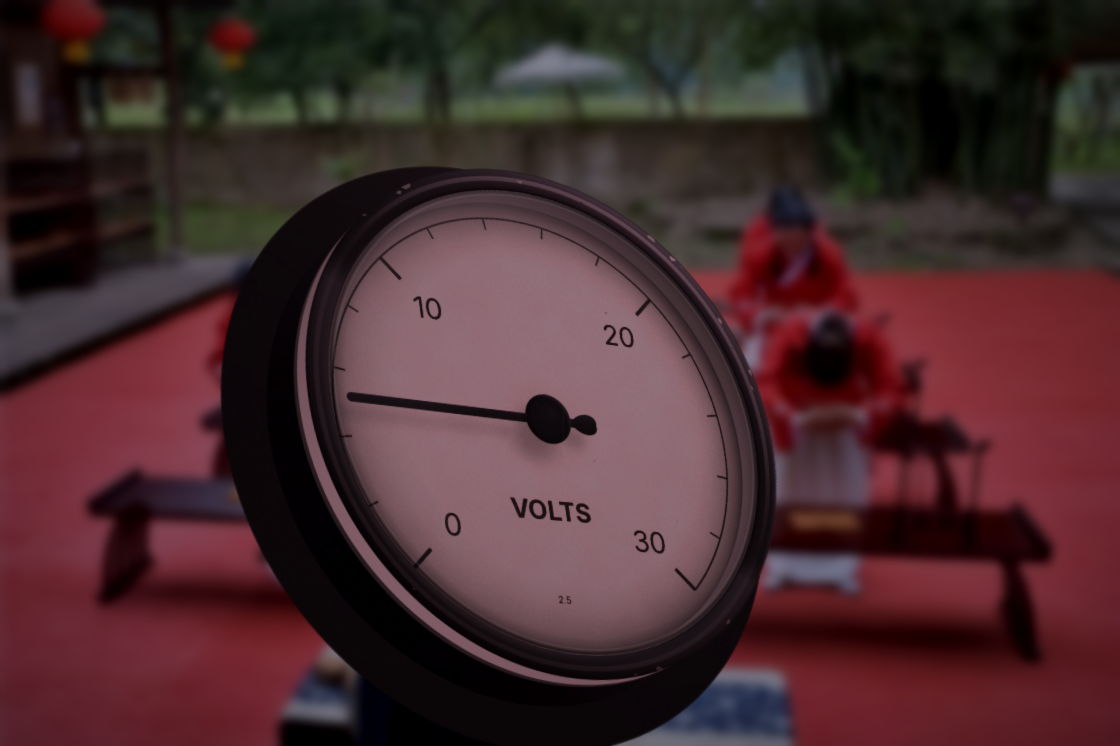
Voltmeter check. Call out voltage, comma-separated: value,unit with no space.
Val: 5,V
